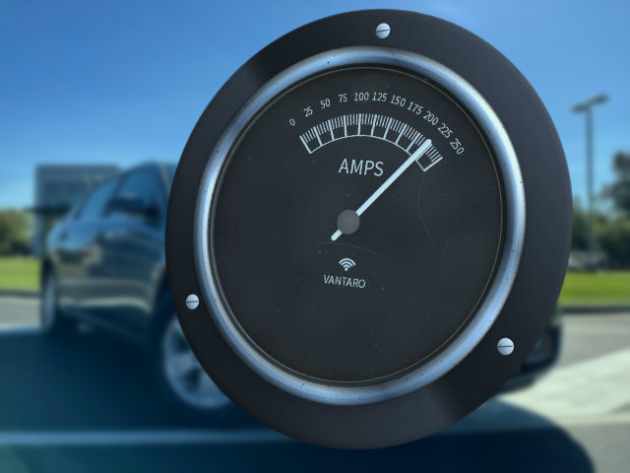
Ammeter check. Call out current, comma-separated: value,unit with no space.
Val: 225,A
